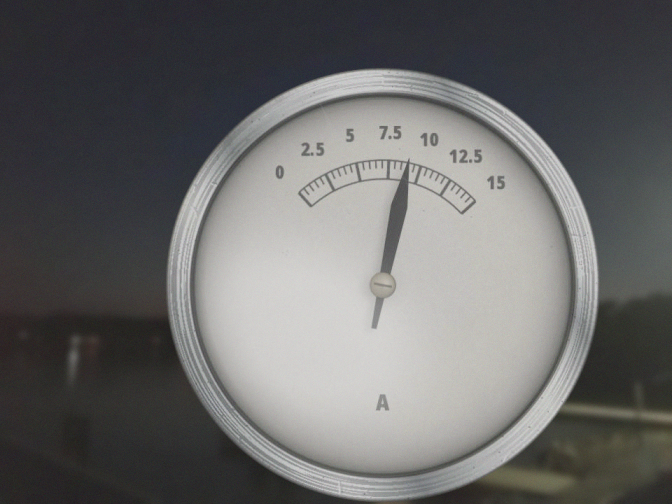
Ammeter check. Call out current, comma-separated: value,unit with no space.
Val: 9,A
